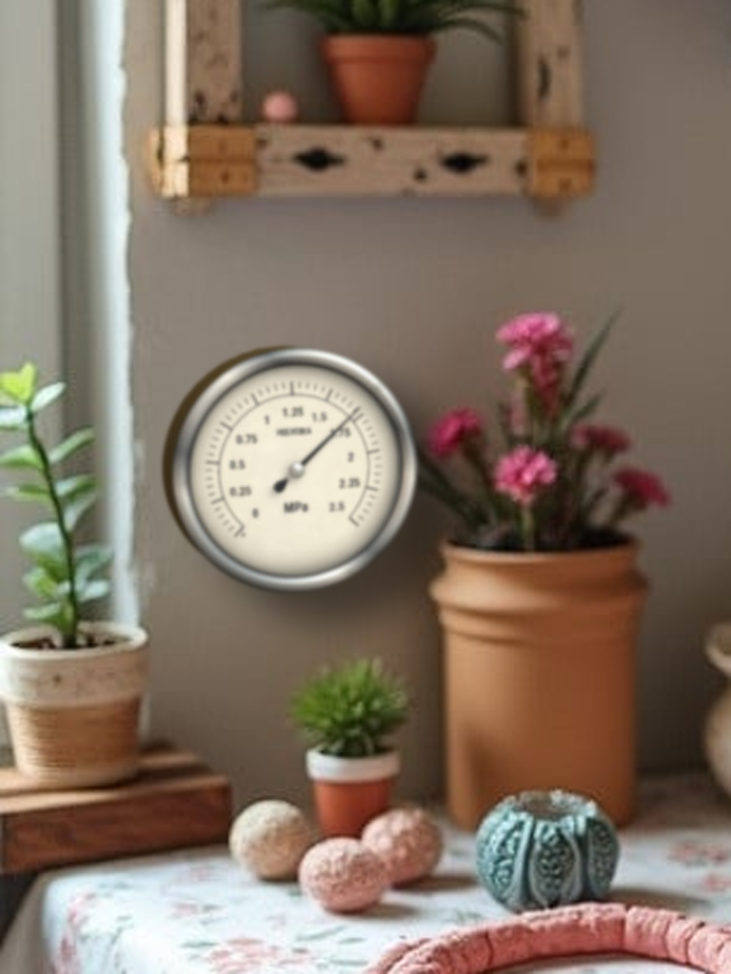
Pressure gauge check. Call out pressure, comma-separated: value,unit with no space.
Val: 1.7,MPa
